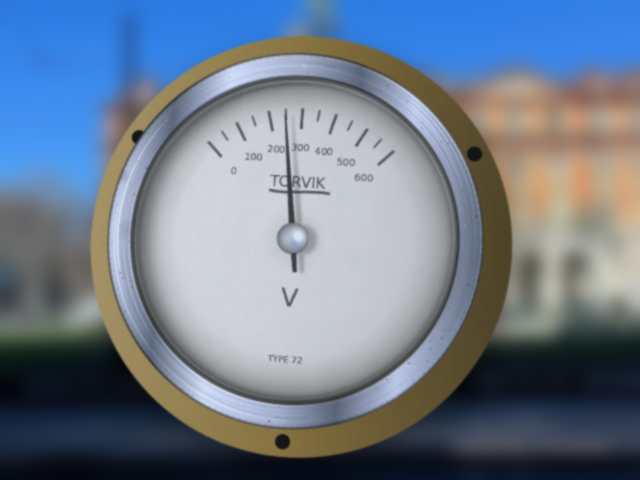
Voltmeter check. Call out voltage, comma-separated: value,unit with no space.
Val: 250,V
